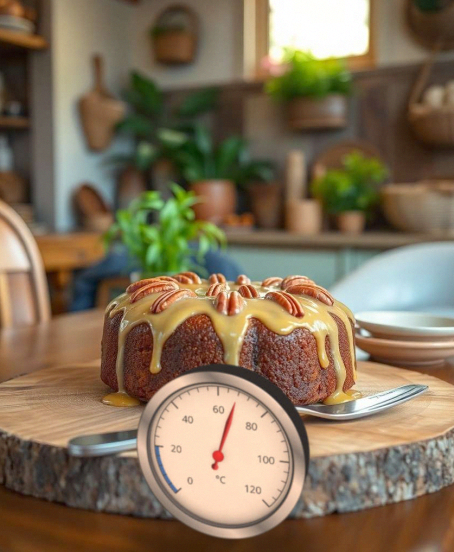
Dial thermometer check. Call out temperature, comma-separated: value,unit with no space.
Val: 68,°C
